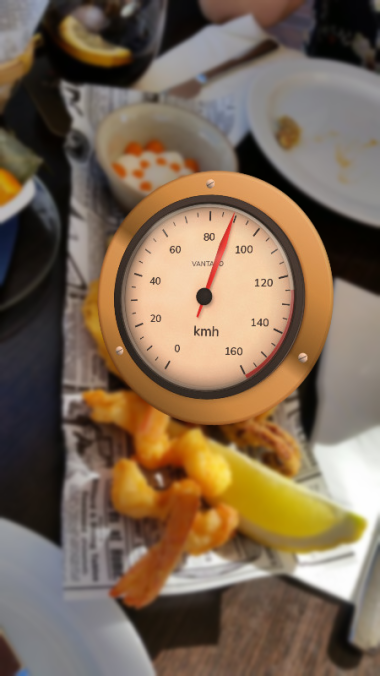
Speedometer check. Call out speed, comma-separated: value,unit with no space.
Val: 90,km/h
